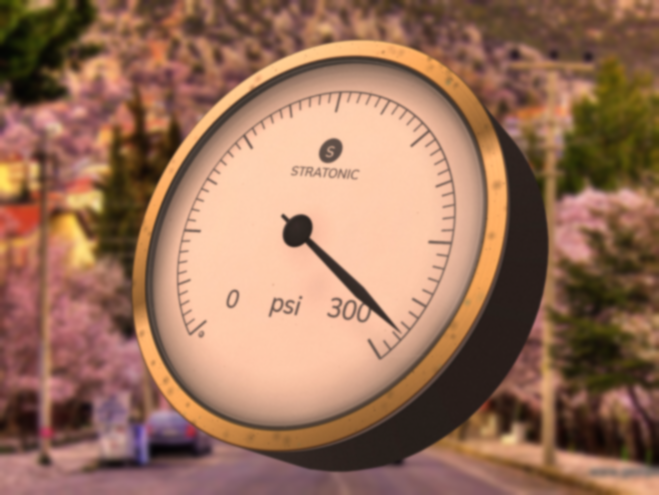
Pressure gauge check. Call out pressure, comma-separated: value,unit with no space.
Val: 287.5,psi
